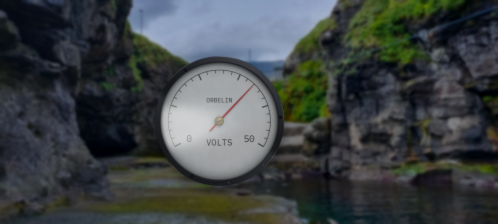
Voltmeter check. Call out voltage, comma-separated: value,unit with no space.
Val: 34,V
